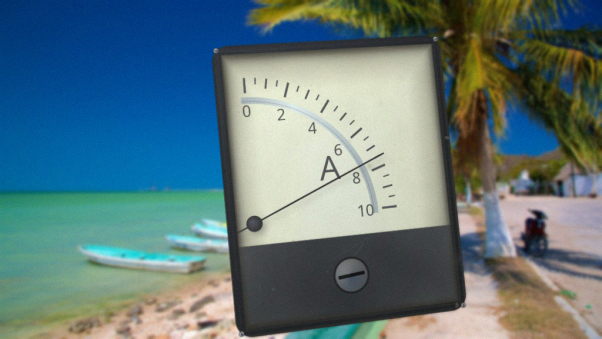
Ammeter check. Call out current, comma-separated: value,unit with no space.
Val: 7.5,A
